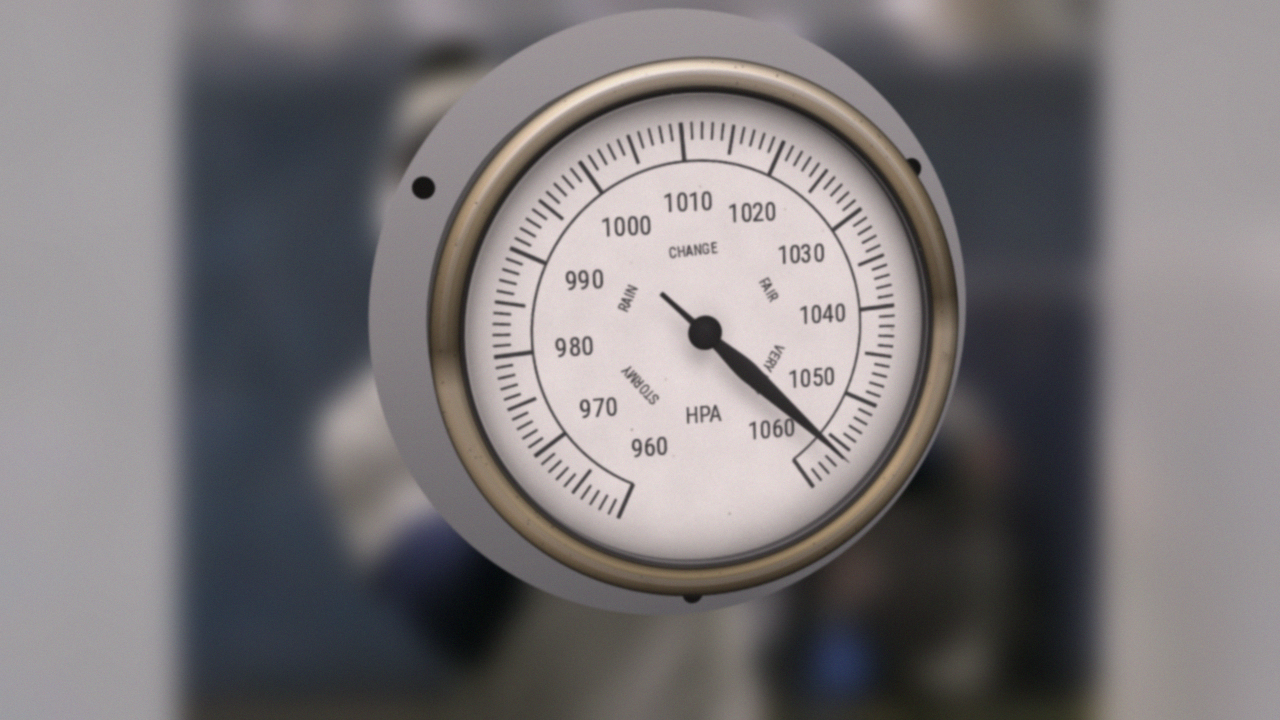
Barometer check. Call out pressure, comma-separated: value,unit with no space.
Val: 1056,hPa
